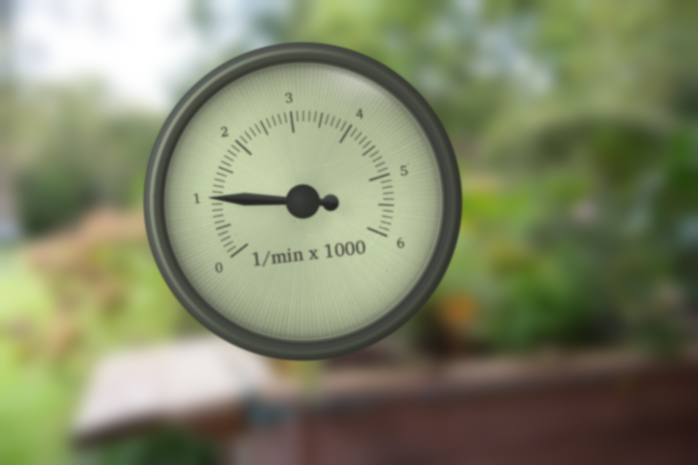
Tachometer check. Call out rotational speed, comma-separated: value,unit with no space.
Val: 1000,rpm
